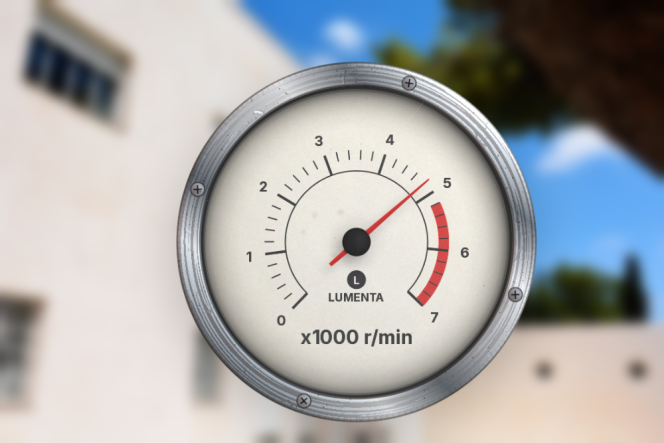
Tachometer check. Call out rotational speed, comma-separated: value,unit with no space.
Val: 4800,rpm
